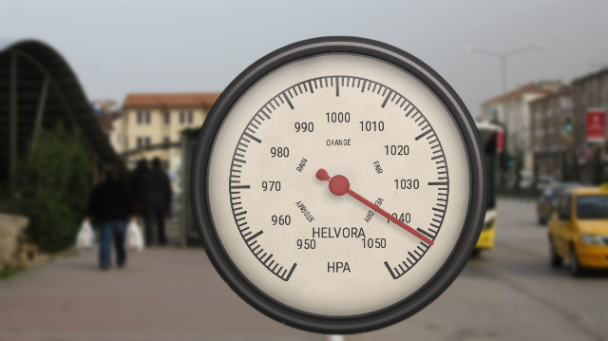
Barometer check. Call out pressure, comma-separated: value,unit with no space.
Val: 1041,hPa
